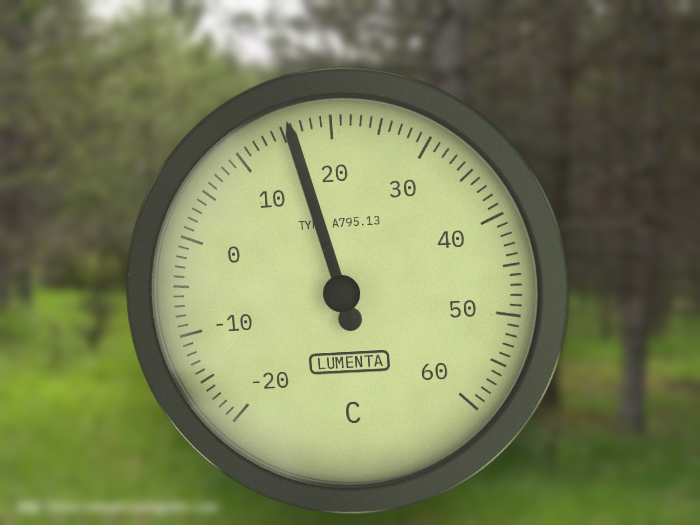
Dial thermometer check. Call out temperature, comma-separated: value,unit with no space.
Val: 16,°C
